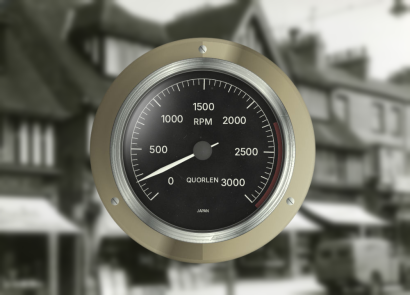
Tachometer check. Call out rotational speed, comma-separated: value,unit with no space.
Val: 200,rpm
